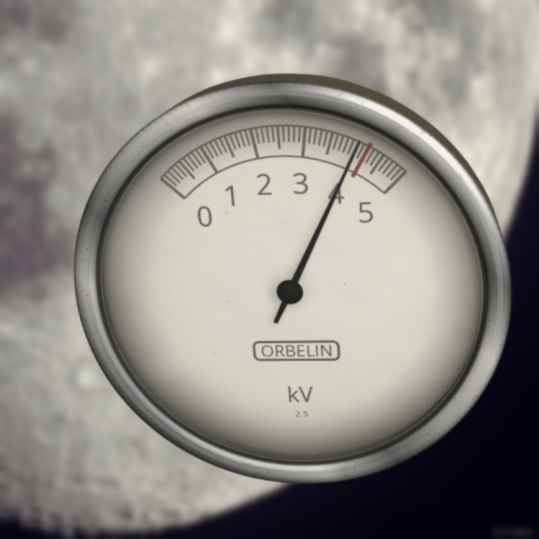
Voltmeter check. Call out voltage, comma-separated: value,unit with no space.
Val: 4,kV
